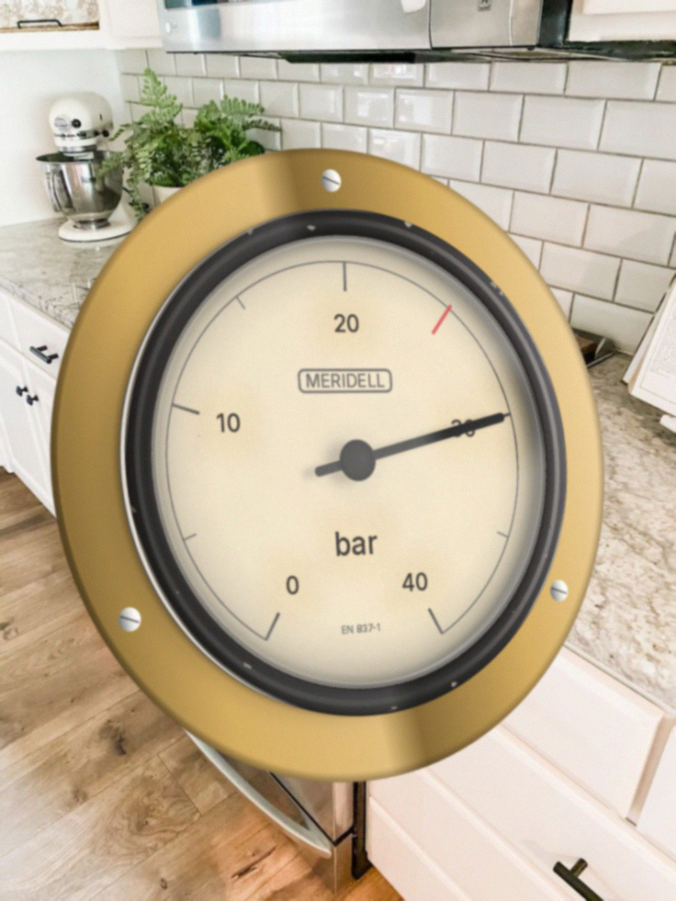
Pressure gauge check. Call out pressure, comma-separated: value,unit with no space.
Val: 30,bar
